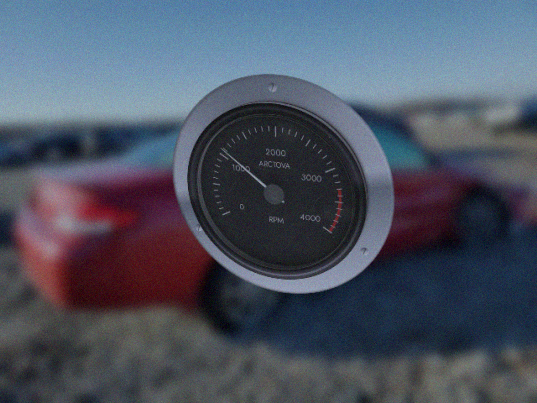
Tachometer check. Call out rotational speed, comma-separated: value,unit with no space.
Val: 1100,rpm
